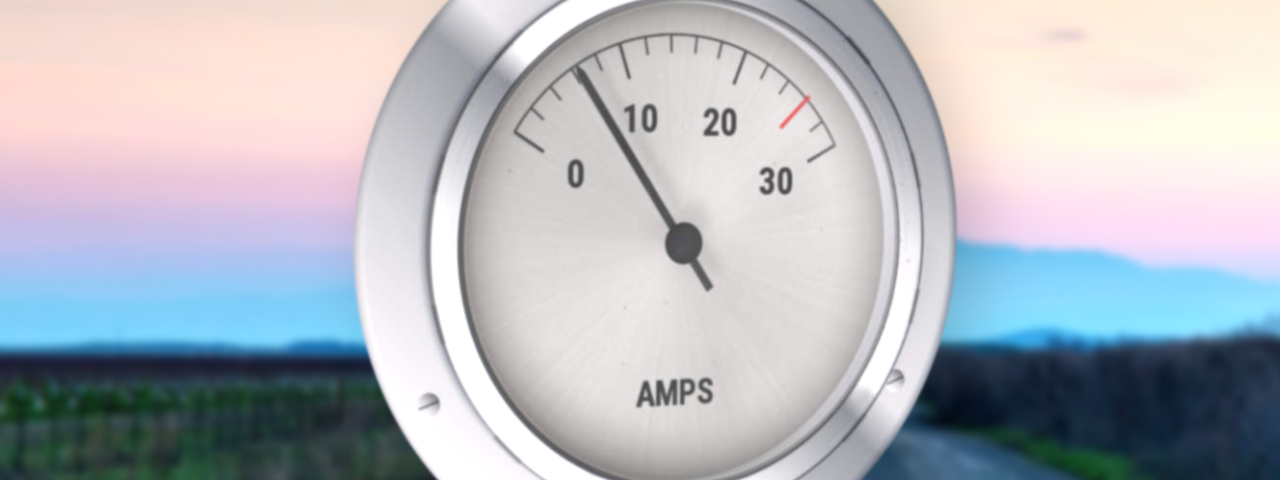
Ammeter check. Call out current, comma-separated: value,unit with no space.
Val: 6,A
